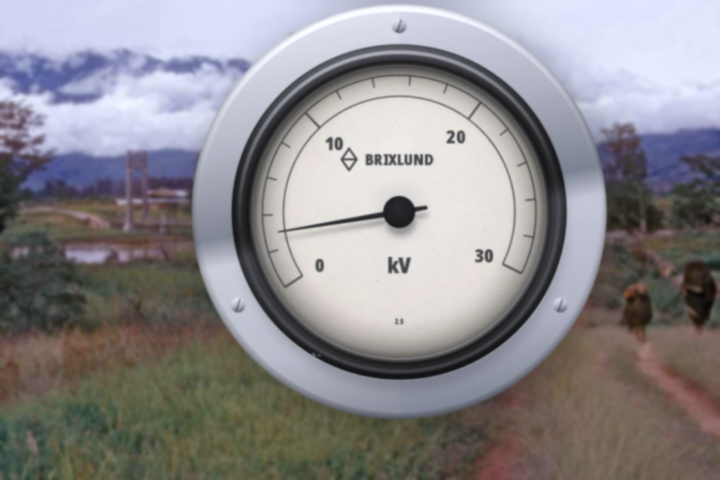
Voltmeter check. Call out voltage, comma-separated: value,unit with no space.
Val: 3,kV
